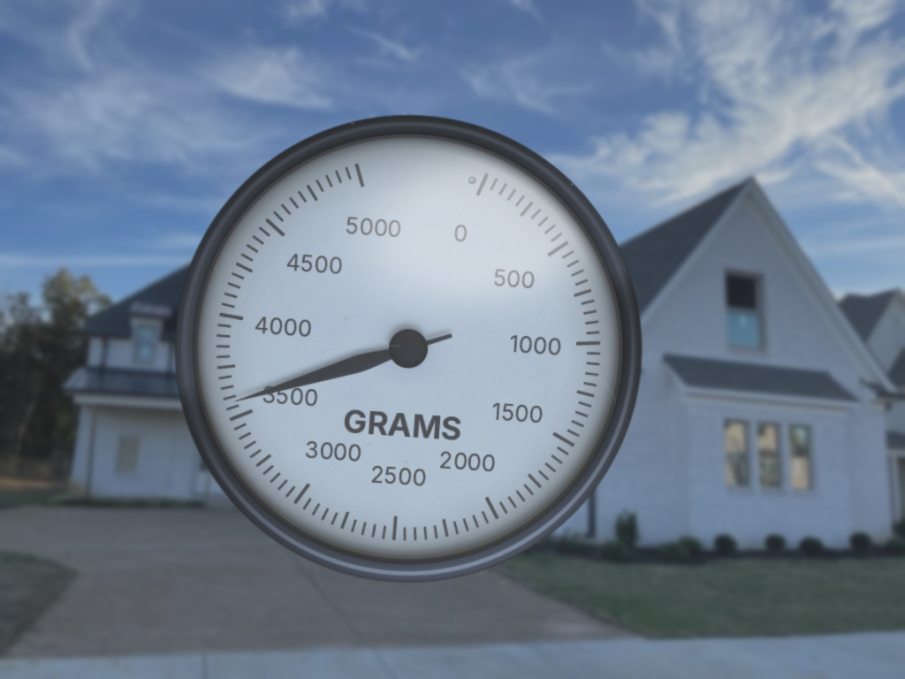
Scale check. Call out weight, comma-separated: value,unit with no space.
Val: 3575,g
